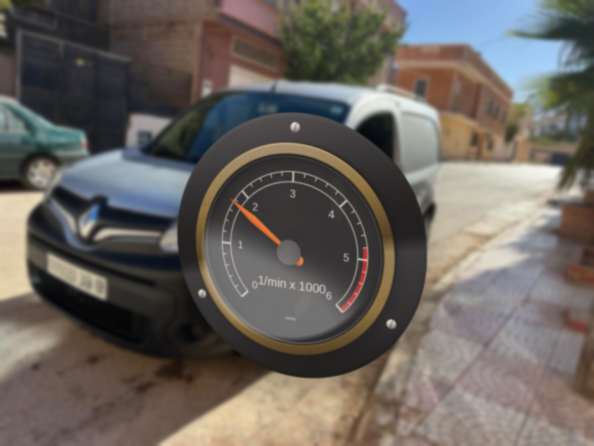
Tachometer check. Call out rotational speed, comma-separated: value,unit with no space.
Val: 1800,rpm
